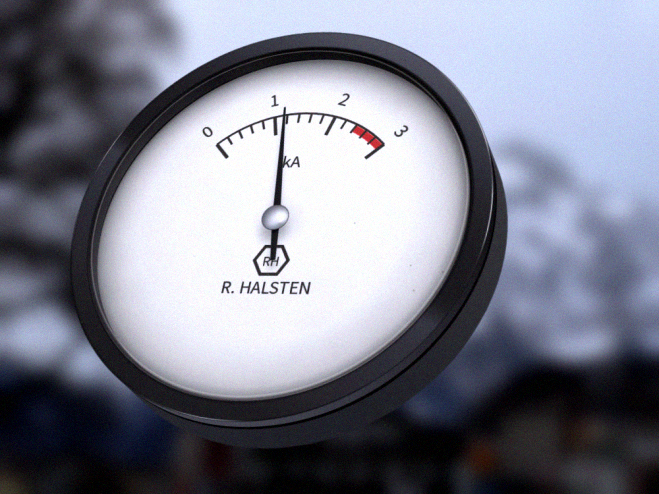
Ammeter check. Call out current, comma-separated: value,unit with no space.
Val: 1.2,kA
